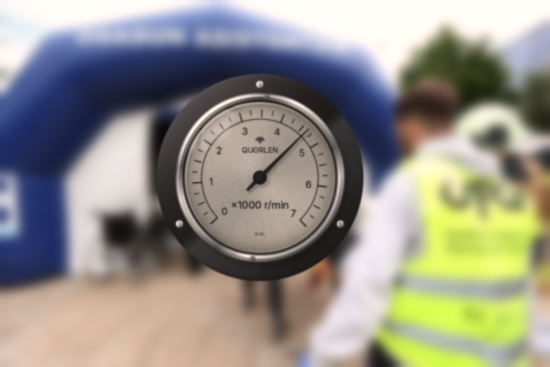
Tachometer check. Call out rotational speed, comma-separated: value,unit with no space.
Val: 4625,rpm
